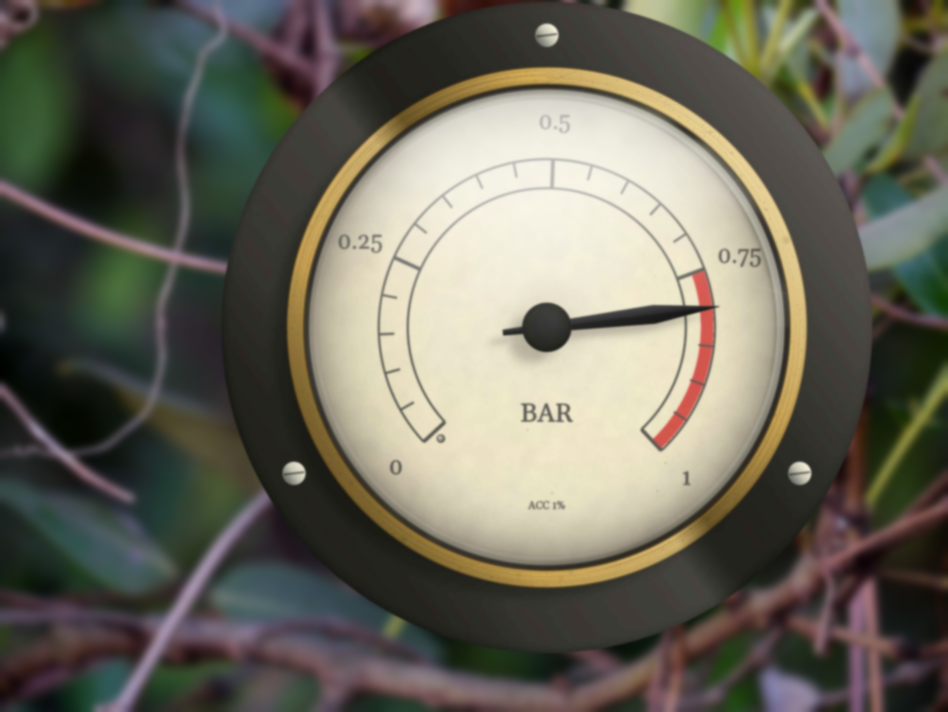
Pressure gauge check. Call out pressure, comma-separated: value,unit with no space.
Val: 0.8,bar
